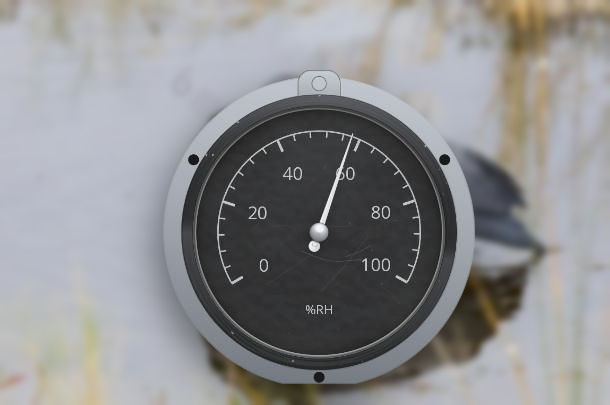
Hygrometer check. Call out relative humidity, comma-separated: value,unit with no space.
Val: 58,%
